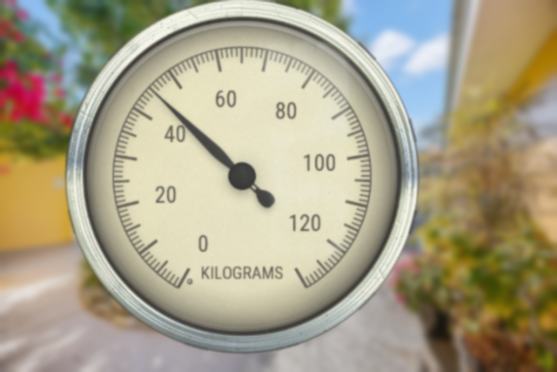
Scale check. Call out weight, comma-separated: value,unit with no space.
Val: 45,kg
